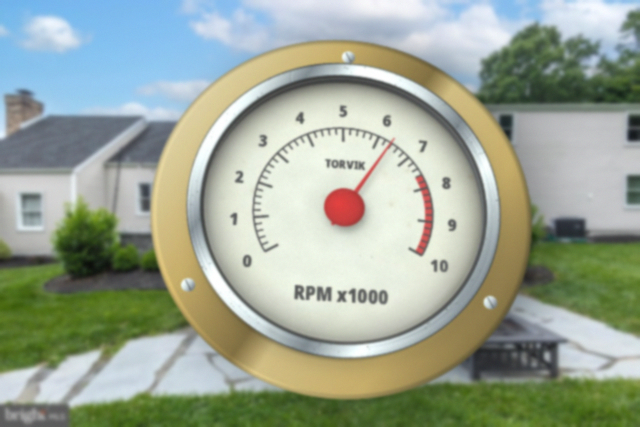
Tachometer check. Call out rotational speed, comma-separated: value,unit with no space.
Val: 6400,rpm
